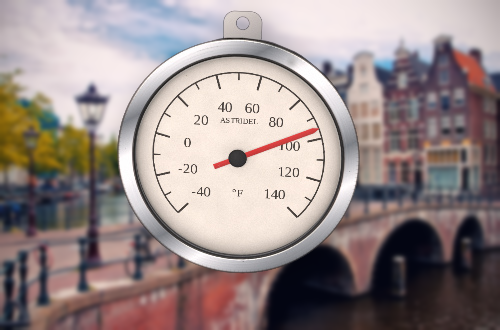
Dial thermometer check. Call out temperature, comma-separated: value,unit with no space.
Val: 95,°F
